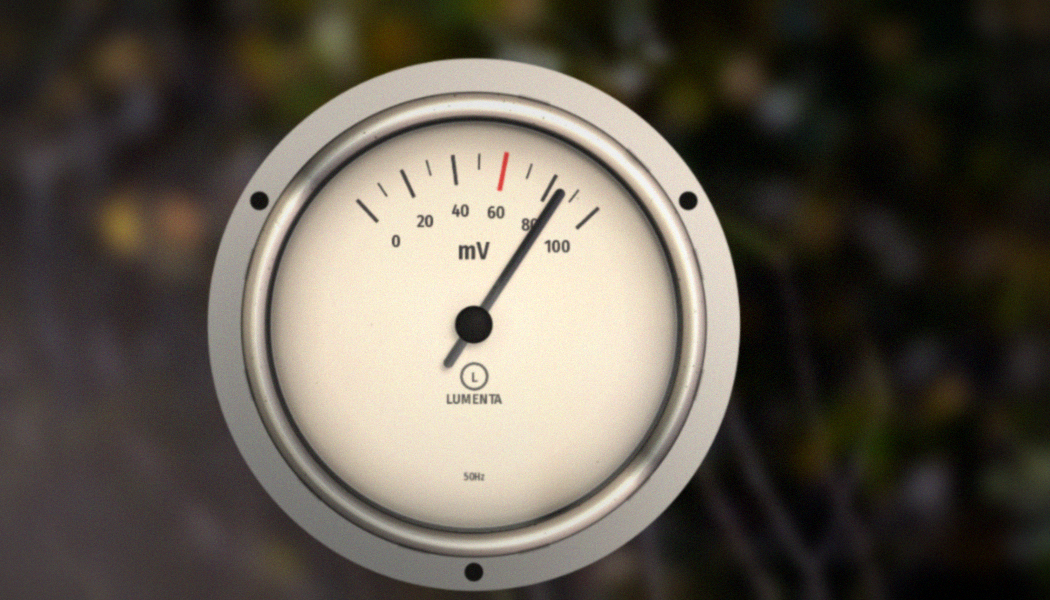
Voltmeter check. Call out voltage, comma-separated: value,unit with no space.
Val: 85,mV
